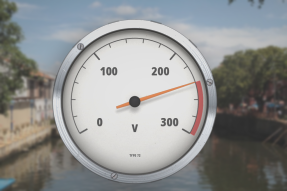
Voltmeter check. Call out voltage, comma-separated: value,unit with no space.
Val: 240,V
